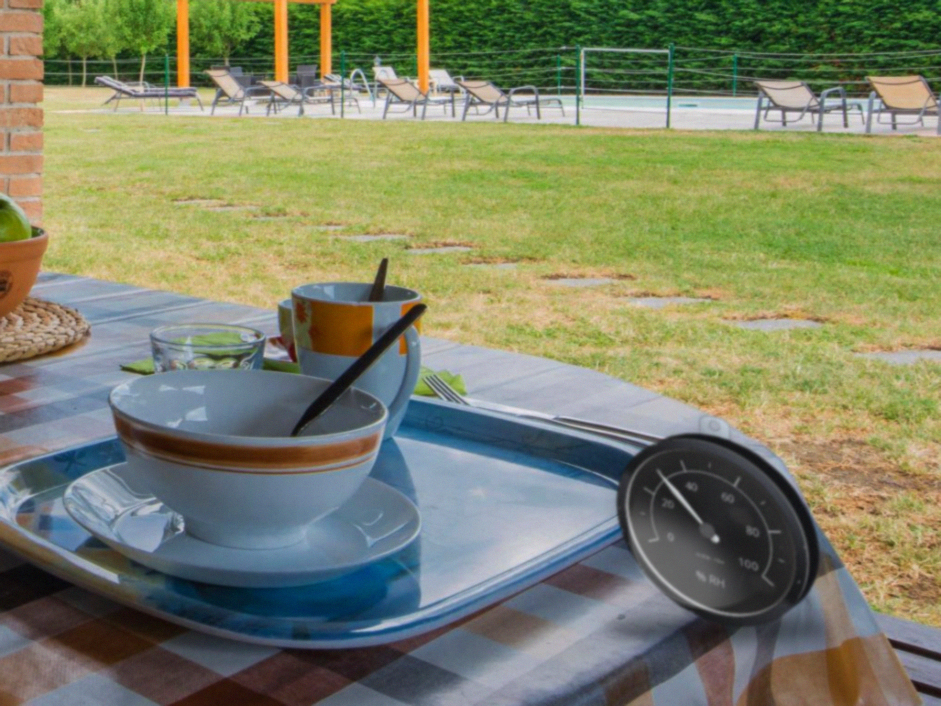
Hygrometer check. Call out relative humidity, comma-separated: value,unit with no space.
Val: 30,%
